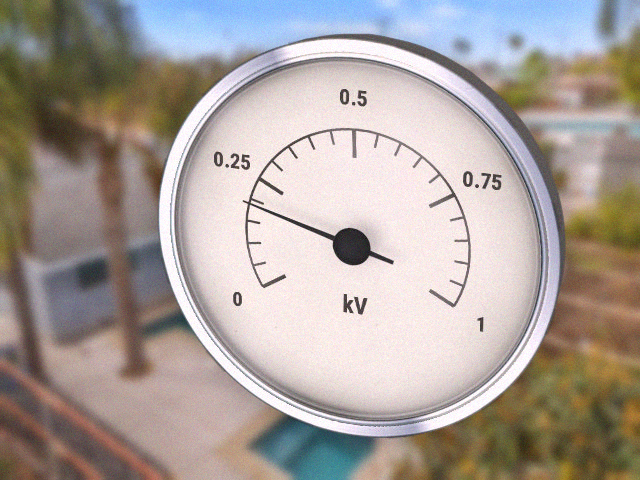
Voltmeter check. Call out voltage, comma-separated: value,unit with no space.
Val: 0.2,kV
